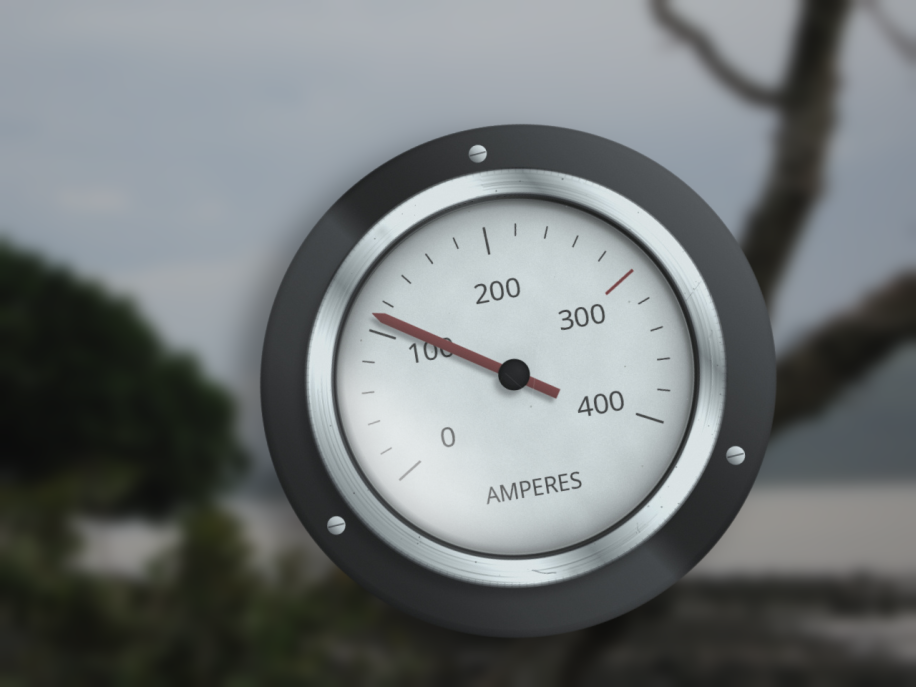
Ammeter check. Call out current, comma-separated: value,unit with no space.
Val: 110,A
